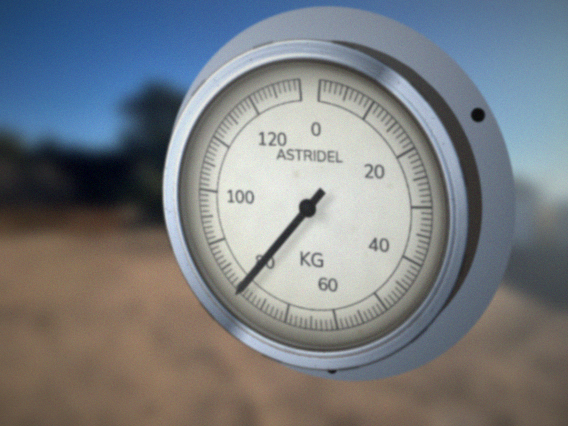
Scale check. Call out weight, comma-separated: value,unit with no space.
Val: 80,kg
